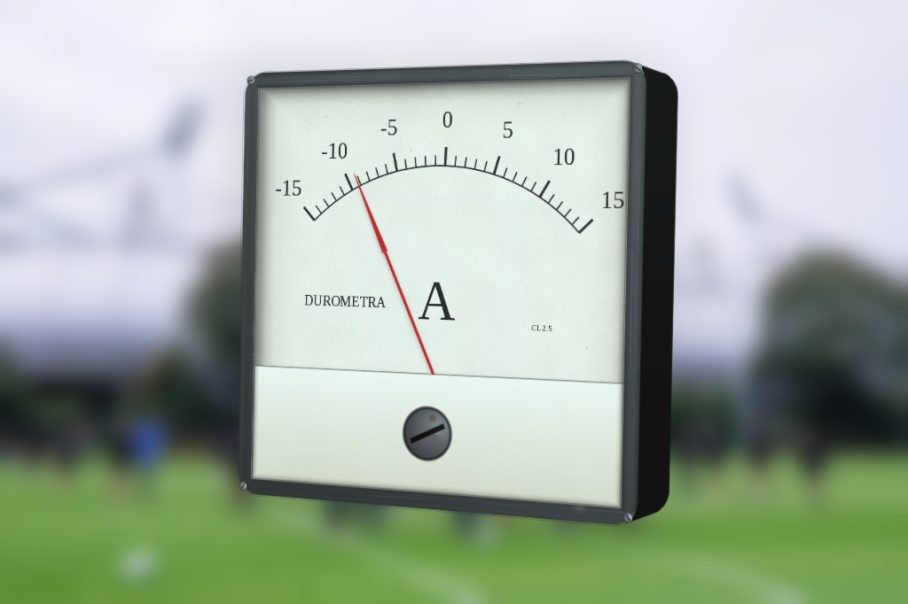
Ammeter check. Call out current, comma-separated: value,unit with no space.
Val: -9,A
